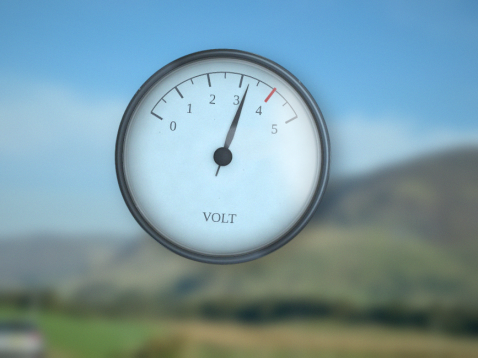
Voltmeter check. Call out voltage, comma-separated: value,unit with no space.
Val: 3.25,V
